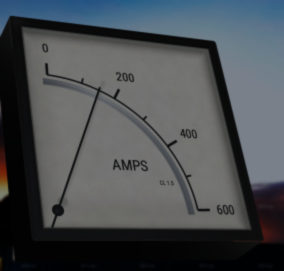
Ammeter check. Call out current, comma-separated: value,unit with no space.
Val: 150,A
